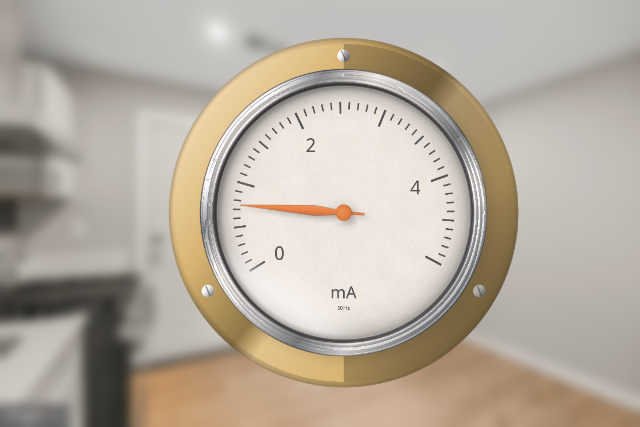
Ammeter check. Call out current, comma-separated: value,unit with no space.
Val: 0.75,mA
